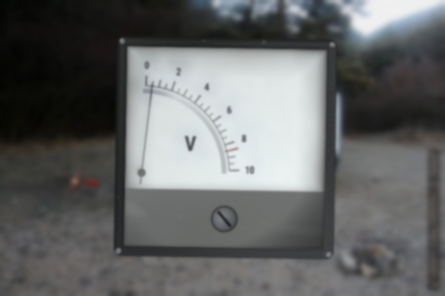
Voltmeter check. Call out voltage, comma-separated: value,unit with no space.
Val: 0.5,V
